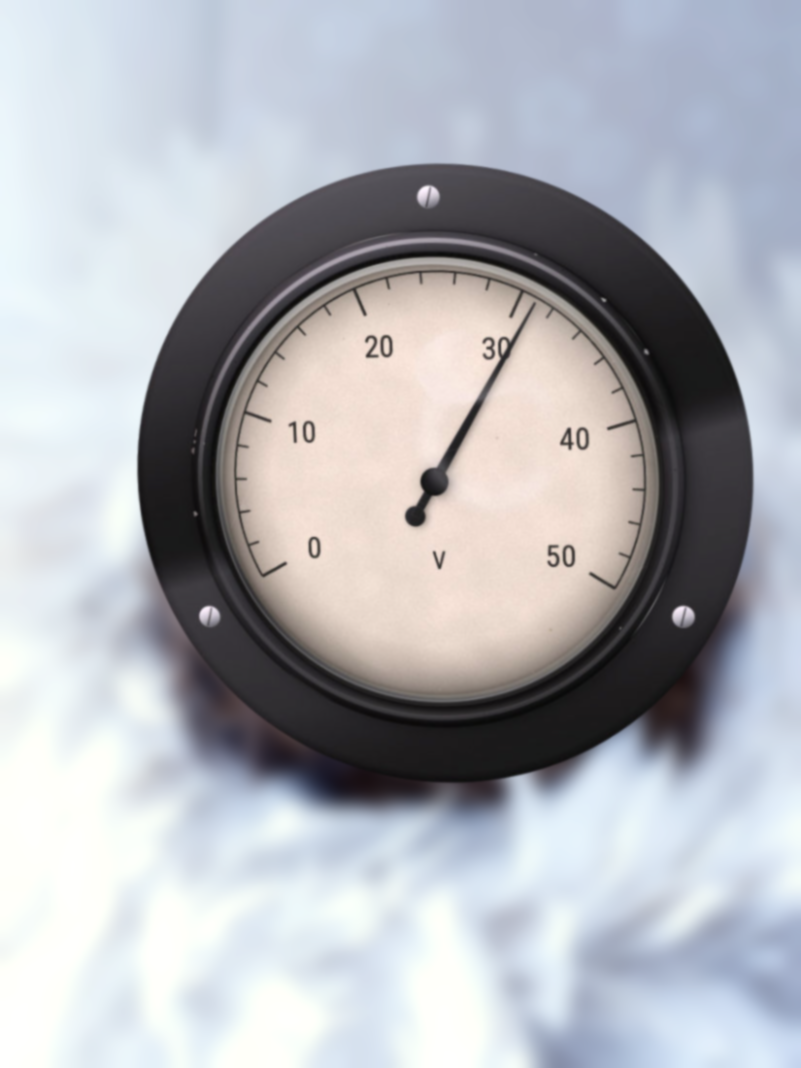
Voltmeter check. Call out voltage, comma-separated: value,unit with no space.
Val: 31,V
